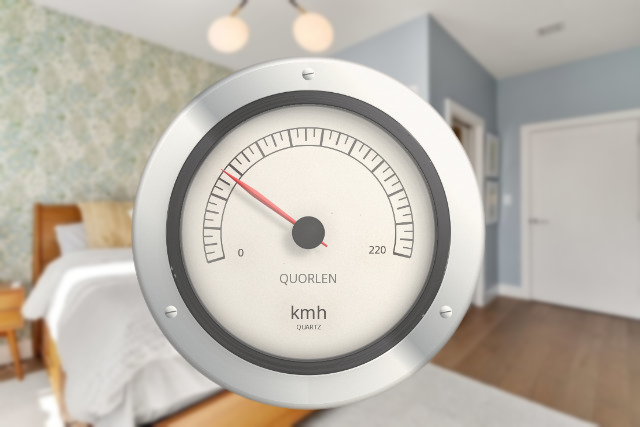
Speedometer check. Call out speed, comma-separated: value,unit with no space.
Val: 55,km/h
